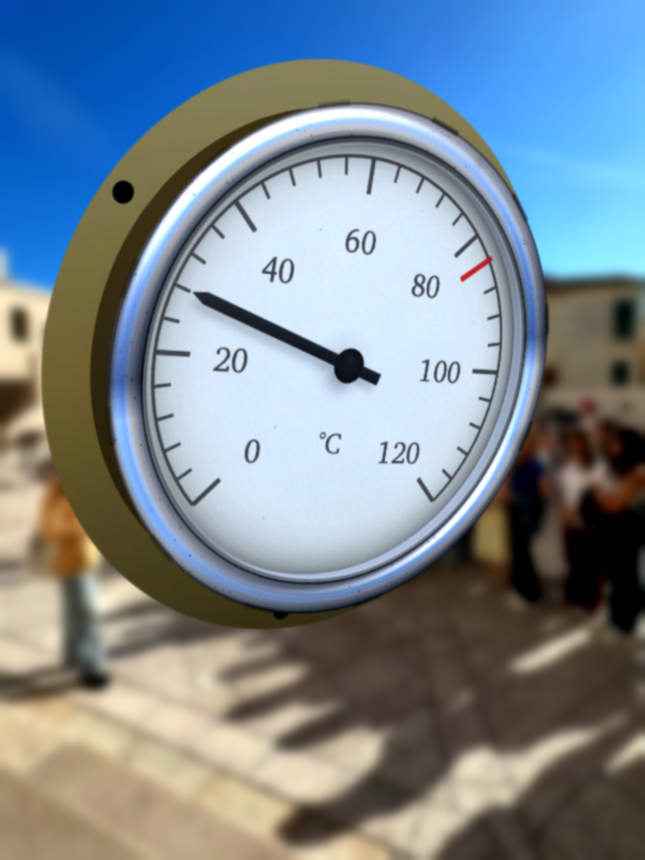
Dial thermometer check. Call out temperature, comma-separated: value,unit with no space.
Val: 28,°C
